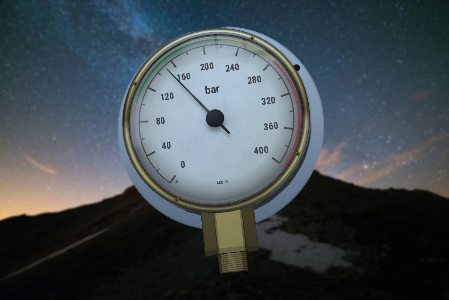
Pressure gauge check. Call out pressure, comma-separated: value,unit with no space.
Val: 150,bar
